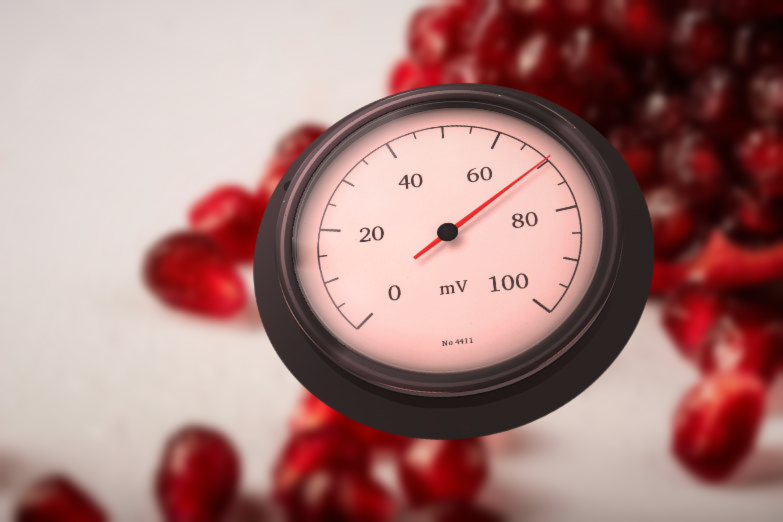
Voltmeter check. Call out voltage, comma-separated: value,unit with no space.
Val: 70,mV
